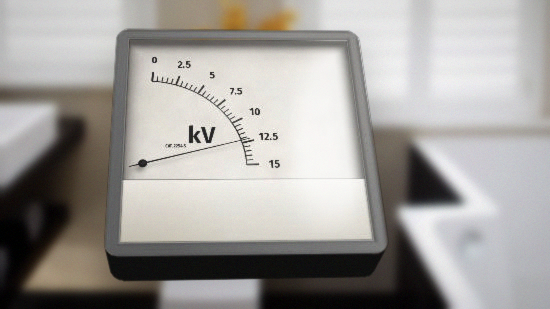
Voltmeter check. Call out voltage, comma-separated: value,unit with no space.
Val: 12.5,kV
